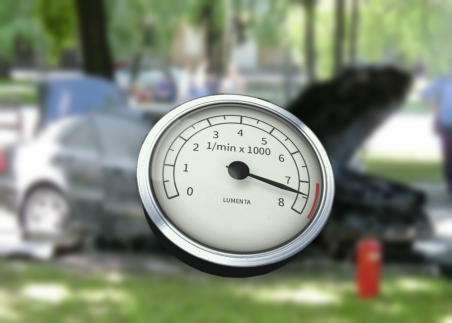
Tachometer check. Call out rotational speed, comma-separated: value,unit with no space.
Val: 7500,rpm
